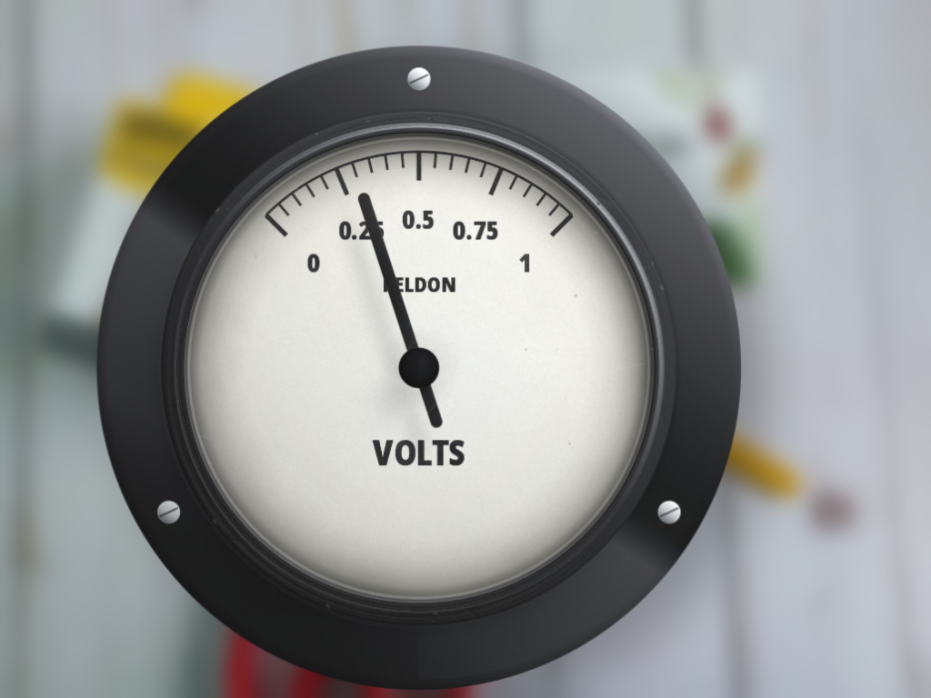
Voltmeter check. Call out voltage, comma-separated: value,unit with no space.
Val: 0.3,V
